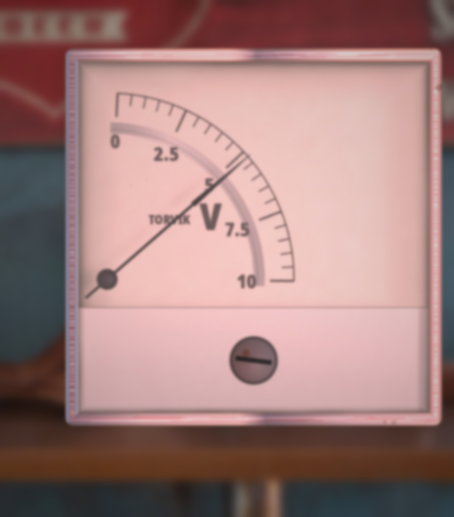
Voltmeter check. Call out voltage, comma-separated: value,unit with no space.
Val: 5.25,V
